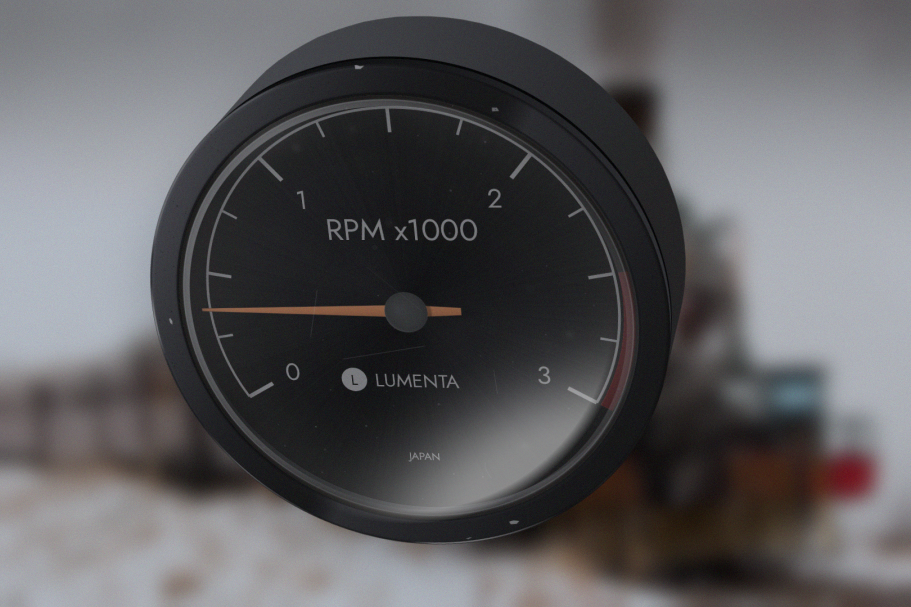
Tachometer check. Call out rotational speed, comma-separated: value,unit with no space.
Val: 375,rpm
